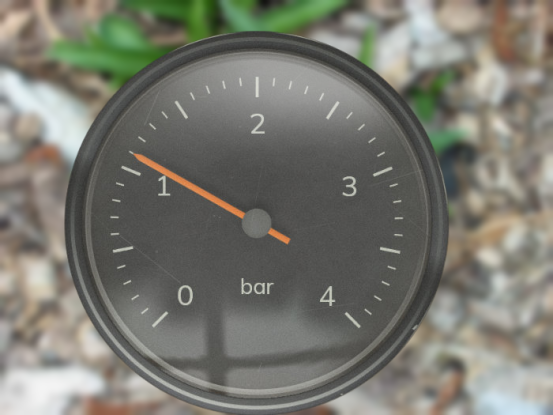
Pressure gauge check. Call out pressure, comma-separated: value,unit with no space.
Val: 1.1,bar
